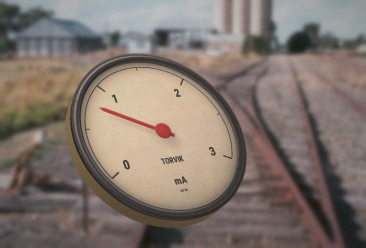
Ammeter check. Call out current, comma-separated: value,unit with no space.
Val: 0.75,mA
